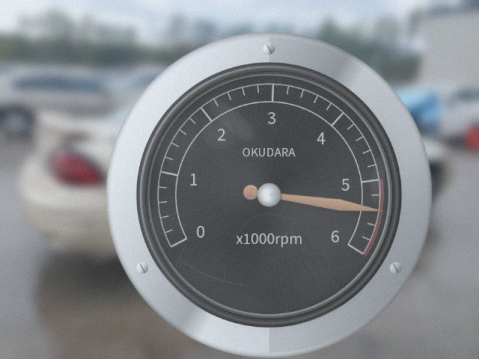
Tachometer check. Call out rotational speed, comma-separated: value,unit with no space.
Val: 5400,rpm
